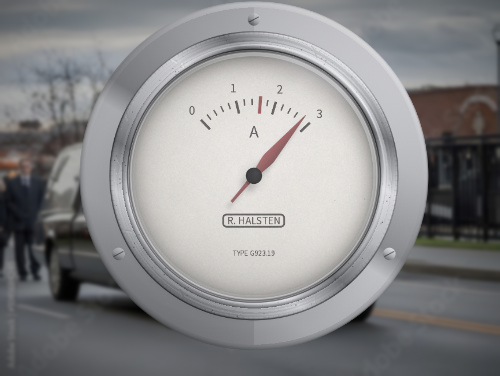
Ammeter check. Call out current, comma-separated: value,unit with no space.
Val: 2.8,A
